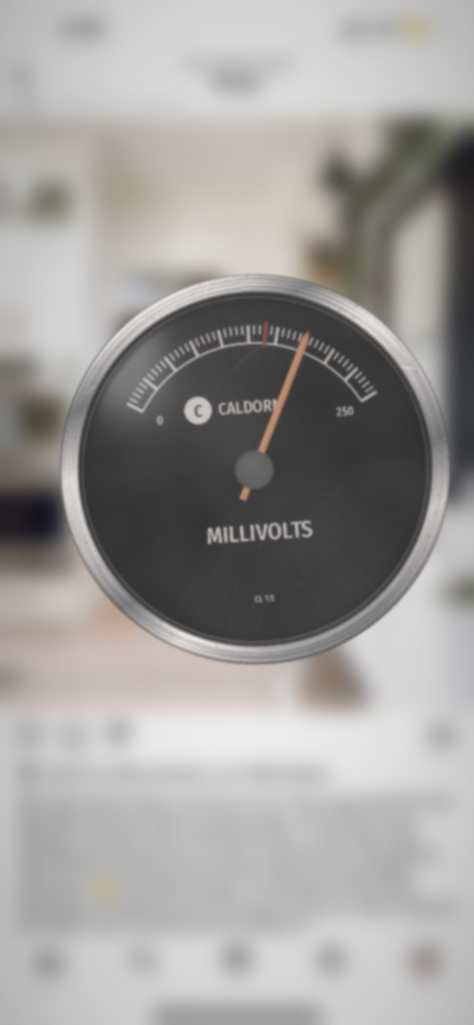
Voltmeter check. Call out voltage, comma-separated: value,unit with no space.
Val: 175,mV
